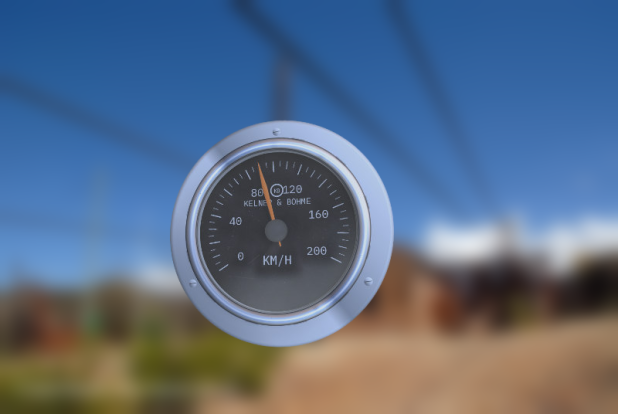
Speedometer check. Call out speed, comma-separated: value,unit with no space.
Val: 90,km/h
